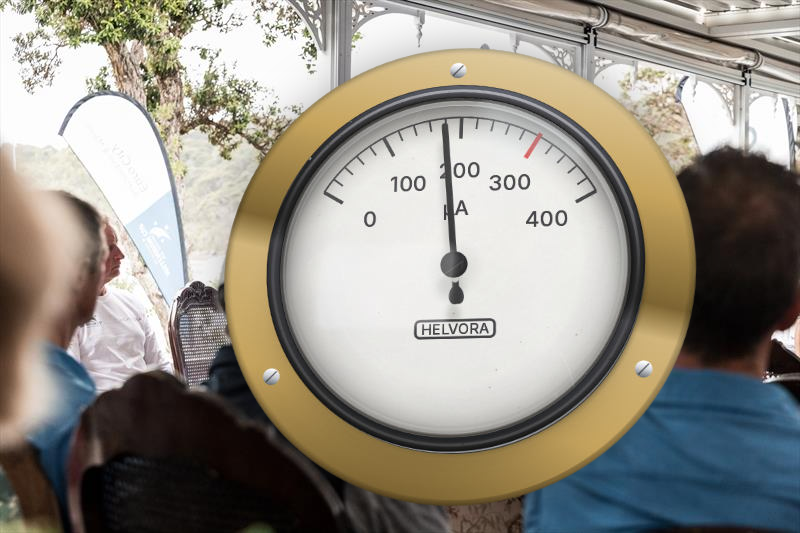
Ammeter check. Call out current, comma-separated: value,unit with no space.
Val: 180,µA
